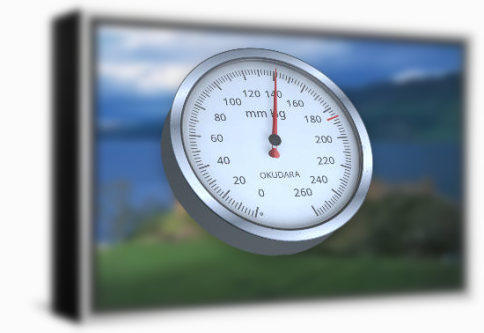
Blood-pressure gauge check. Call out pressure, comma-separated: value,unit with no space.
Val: 140,mmHg
